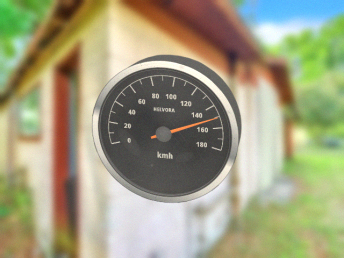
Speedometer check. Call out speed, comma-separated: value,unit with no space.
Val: 150,km/h
